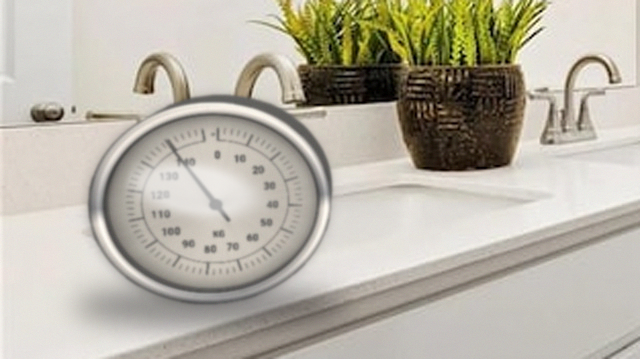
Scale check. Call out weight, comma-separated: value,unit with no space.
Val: 140,kg
